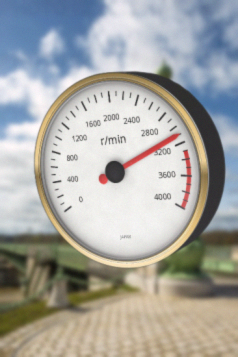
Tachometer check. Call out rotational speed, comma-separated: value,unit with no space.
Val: 3100,rpm
